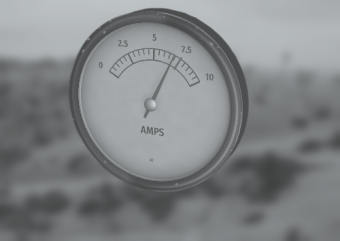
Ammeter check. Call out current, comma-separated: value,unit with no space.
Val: 7,A
